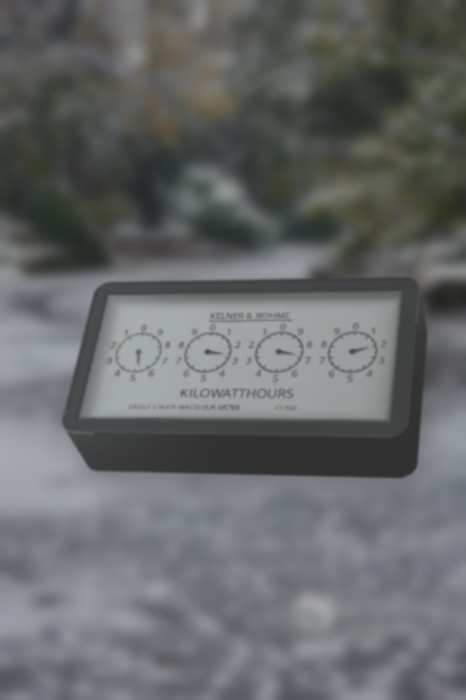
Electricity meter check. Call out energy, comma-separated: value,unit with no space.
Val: 5272,kWh
